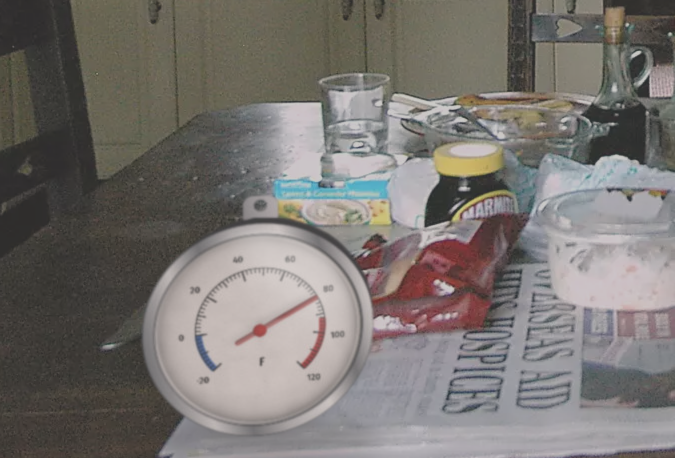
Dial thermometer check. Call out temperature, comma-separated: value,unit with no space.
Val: 80,°F
